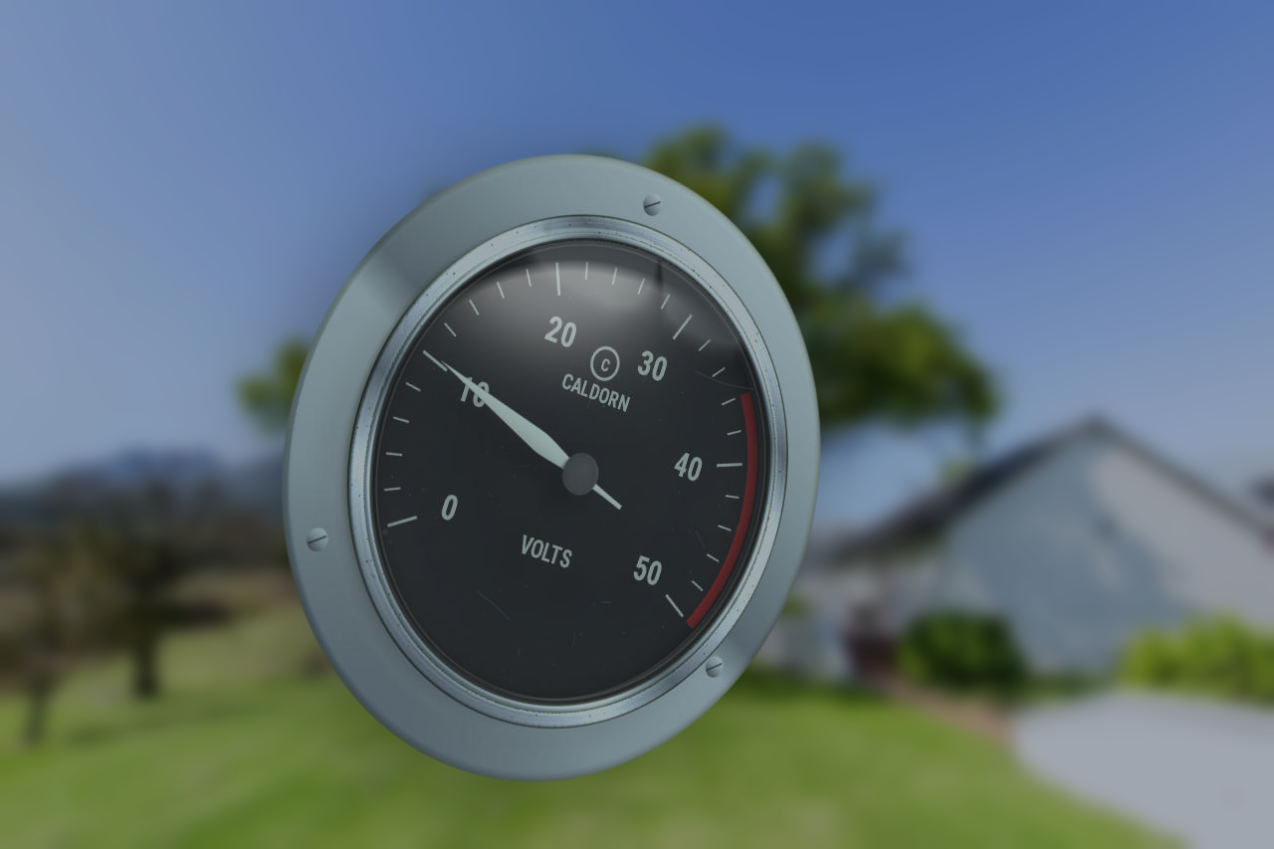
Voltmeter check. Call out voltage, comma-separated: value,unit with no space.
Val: 10,V
